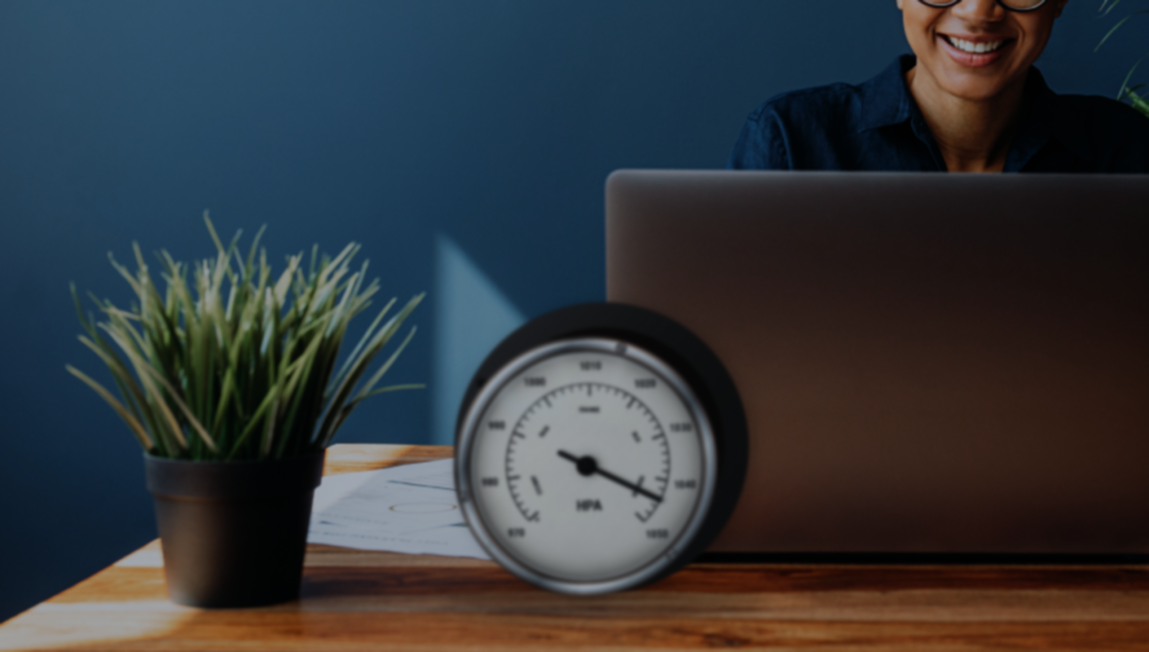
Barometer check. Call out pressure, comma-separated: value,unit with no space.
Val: 1044,hPa
